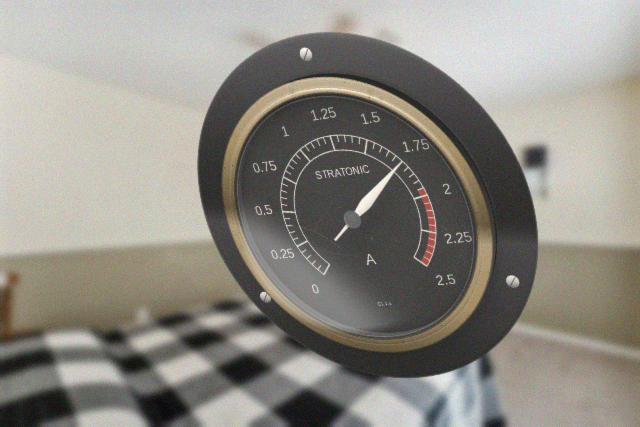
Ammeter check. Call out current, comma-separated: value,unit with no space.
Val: 1.75,A
